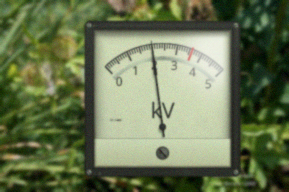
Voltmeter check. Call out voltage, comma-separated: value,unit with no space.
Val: 2,kV
